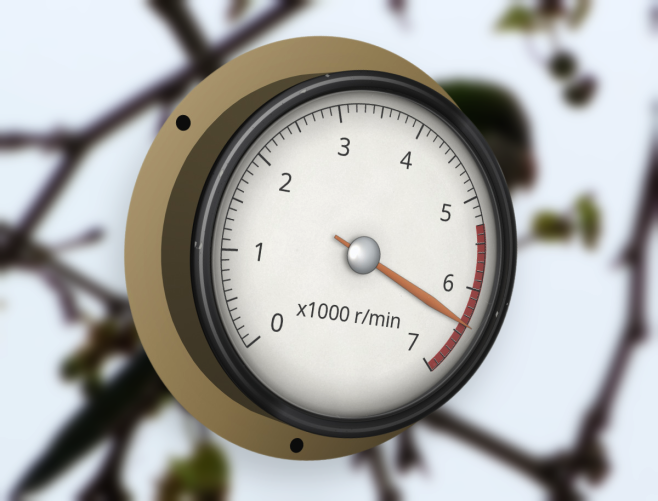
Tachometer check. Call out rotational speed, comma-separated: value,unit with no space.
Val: 6400,rpm
